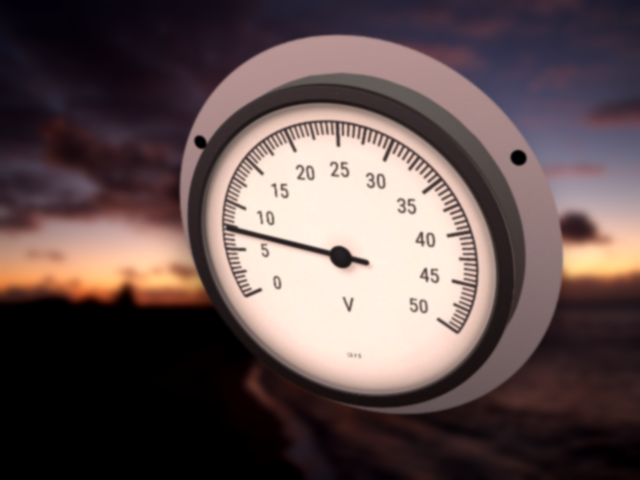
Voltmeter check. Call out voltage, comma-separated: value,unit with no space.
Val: 7.5,V
